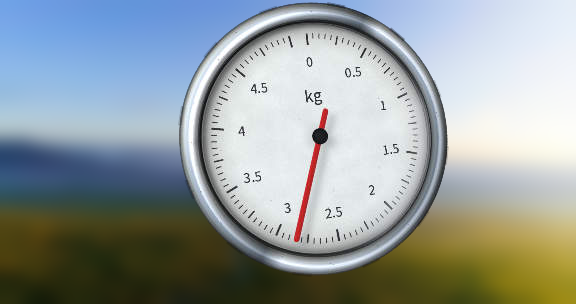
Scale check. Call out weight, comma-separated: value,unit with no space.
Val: 2.85,kg
